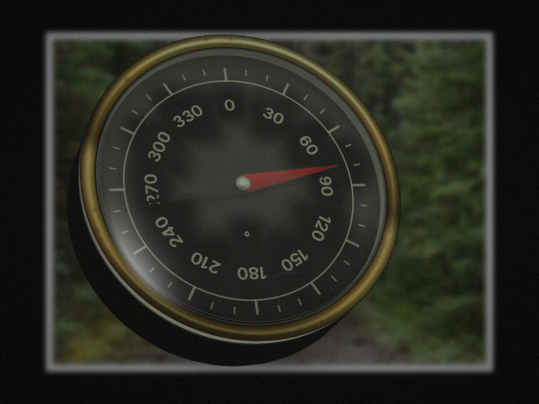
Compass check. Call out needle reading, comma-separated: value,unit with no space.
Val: 80,°
